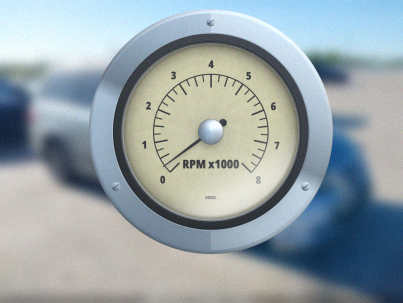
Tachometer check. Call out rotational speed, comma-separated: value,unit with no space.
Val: 250,rpm
